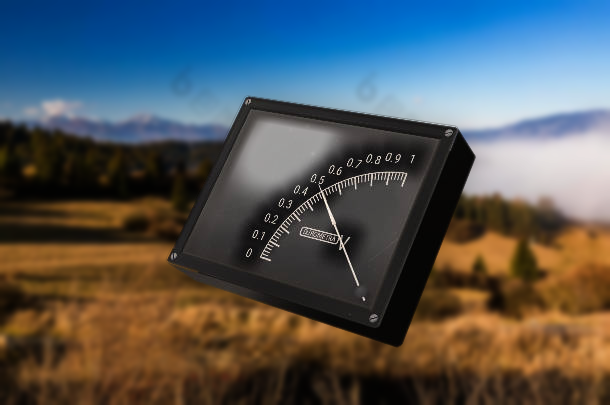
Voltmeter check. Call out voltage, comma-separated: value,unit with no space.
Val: 0.5,V
